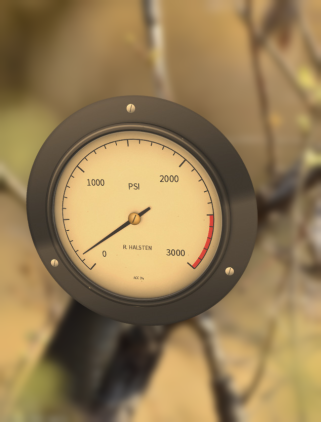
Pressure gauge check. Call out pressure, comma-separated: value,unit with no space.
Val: 150,psi
